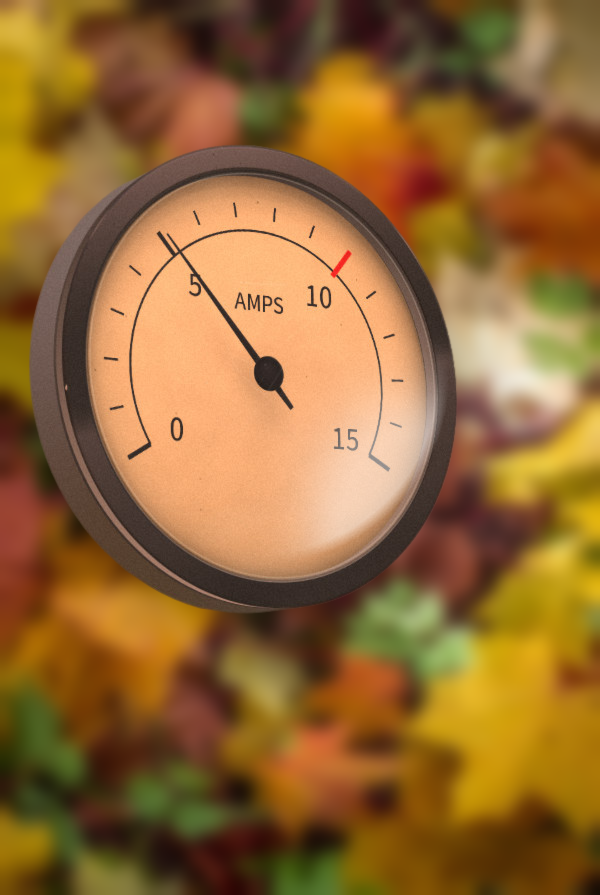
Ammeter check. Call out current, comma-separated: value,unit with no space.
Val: 5,A
